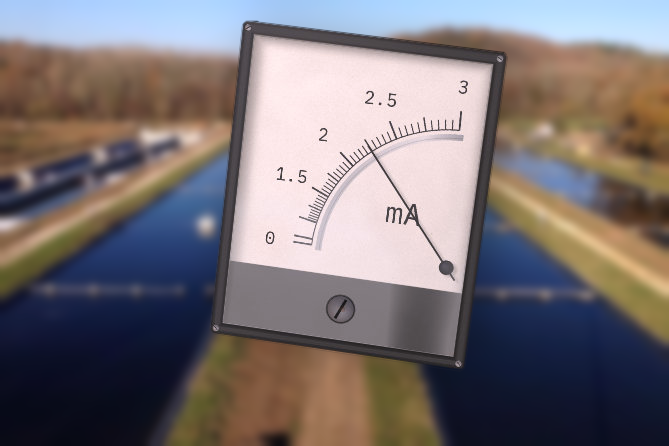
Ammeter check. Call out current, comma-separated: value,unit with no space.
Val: 2.25,mA
